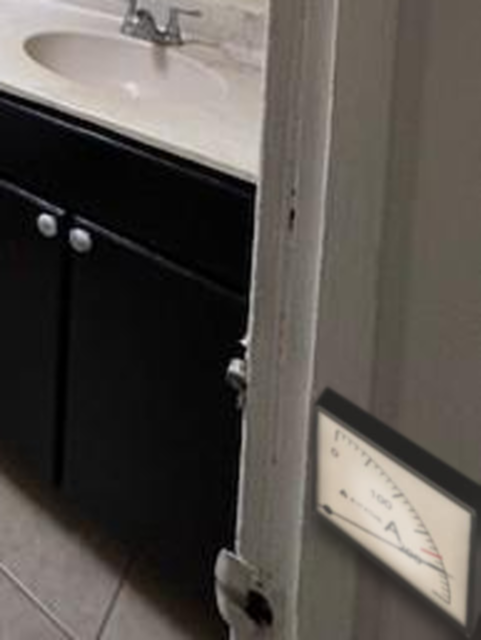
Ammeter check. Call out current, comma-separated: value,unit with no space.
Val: 200,A
